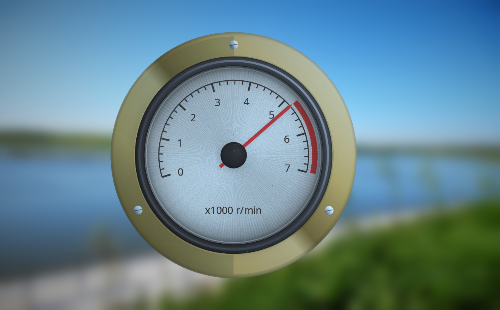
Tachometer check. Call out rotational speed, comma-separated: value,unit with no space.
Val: 5200,rpm
